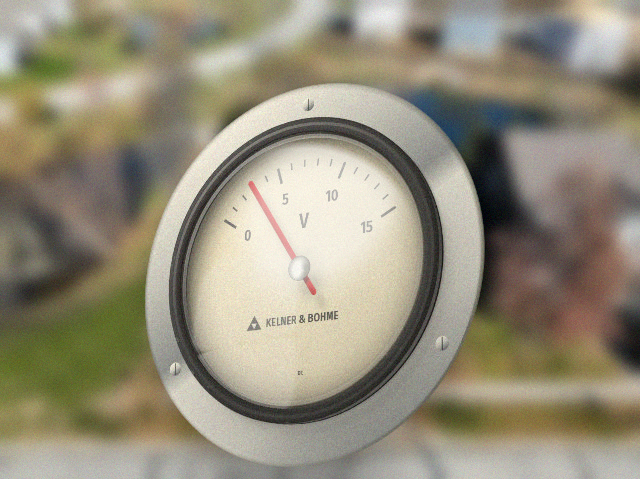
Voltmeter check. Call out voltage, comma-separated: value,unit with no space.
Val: 3,V
